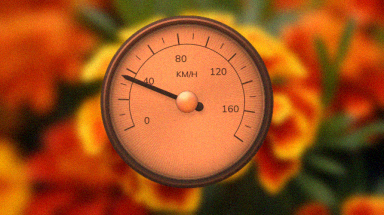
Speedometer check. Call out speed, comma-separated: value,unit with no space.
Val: 35,km/h
